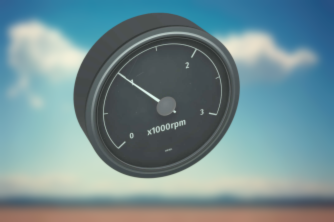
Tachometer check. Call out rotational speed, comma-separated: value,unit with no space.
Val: 1000,rpm
